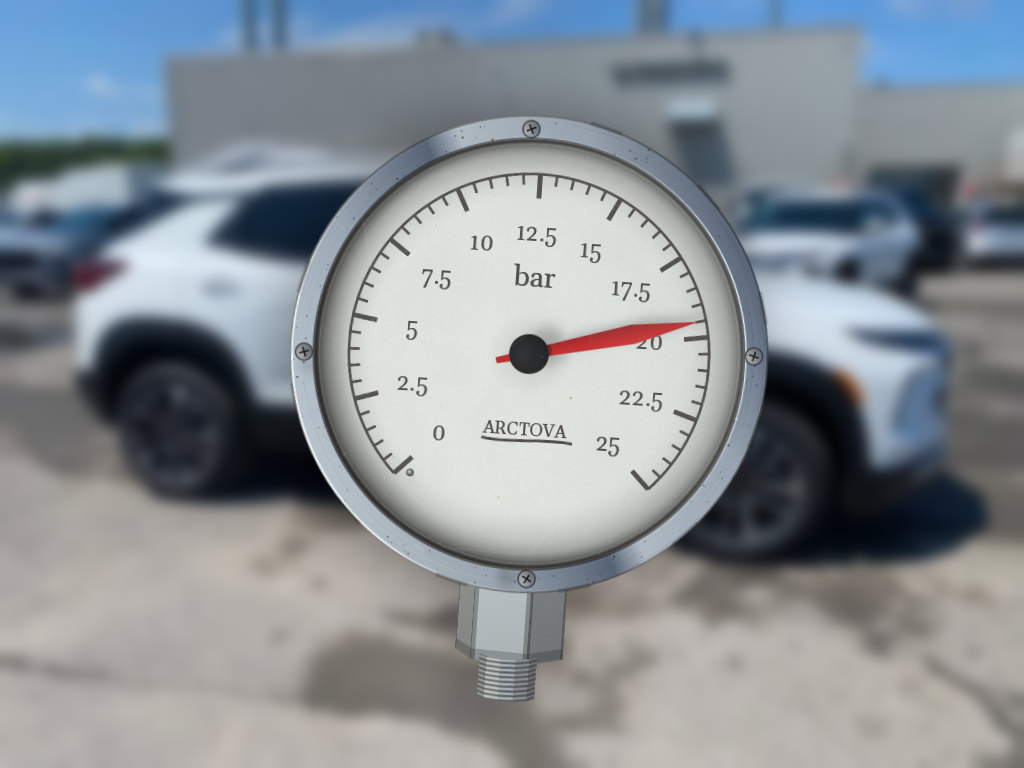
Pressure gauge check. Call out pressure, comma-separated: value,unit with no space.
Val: 19.5,bar
